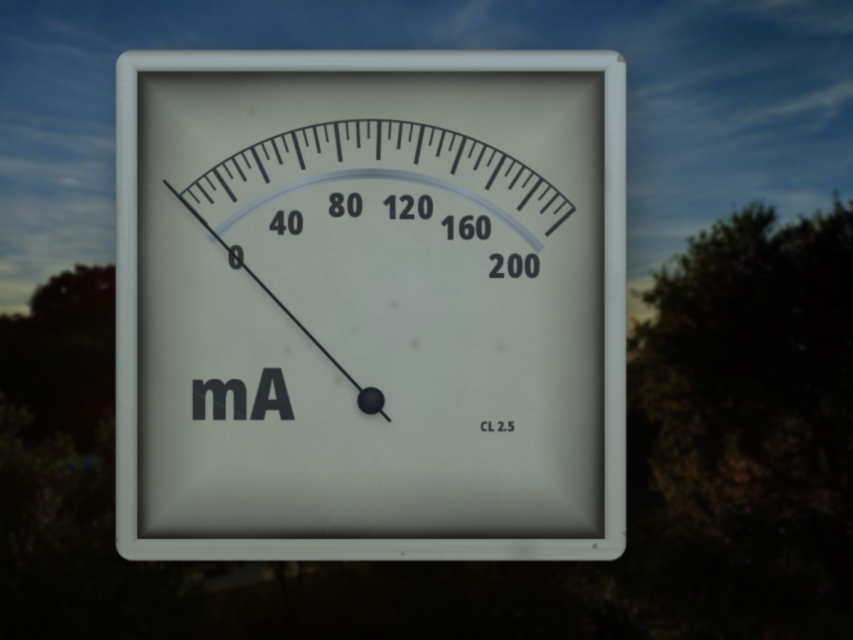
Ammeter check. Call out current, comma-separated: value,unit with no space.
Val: 0,mA
